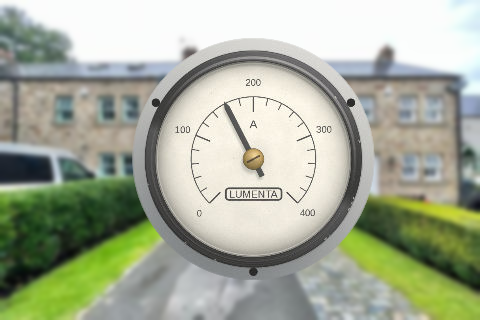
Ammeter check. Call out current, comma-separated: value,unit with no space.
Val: 160,A
